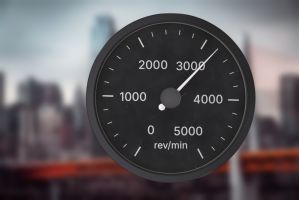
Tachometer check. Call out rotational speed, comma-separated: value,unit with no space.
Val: 3200,rpm
